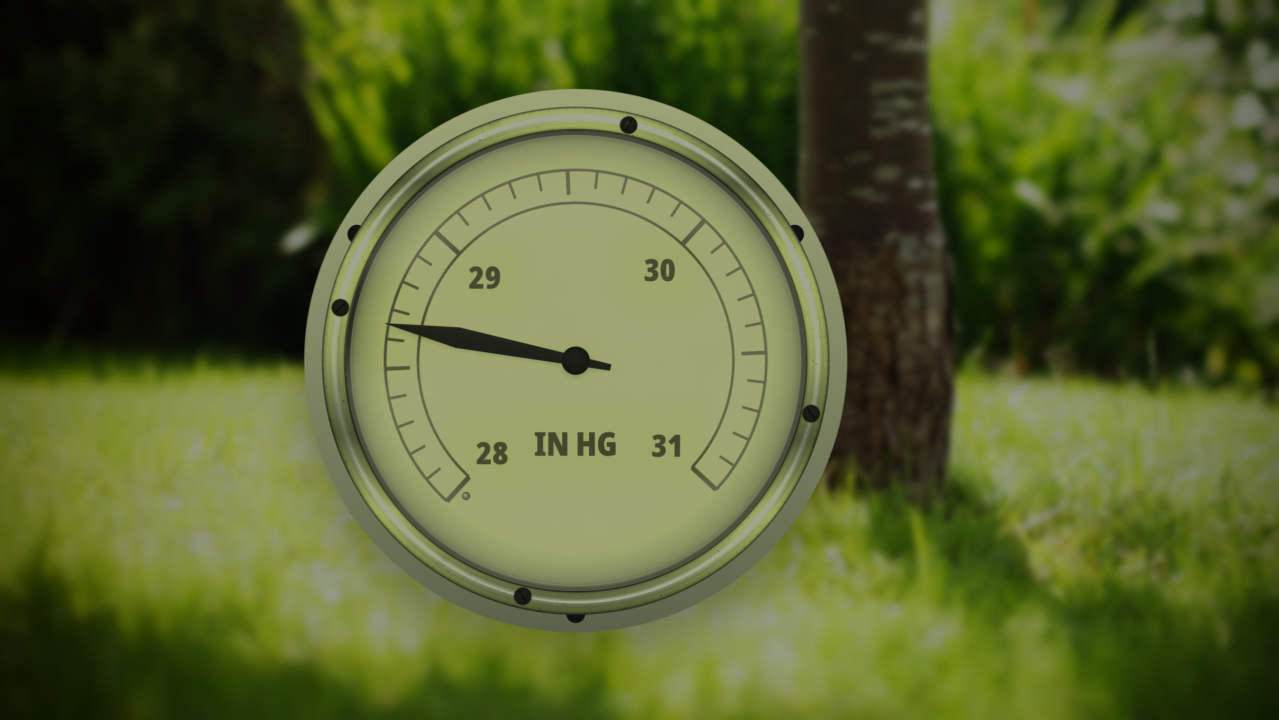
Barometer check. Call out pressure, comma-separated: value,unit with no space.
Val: 28.65,inHg
